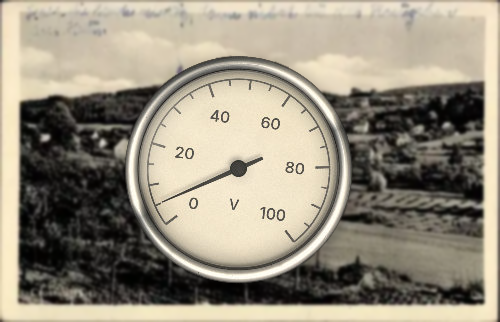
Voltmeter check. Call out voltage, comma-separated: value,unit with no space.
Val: 5,V
